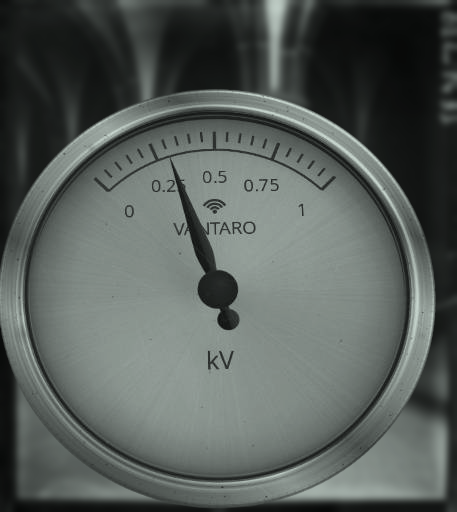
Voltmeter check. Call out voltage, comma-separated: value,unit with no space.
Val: 0.3,kV
